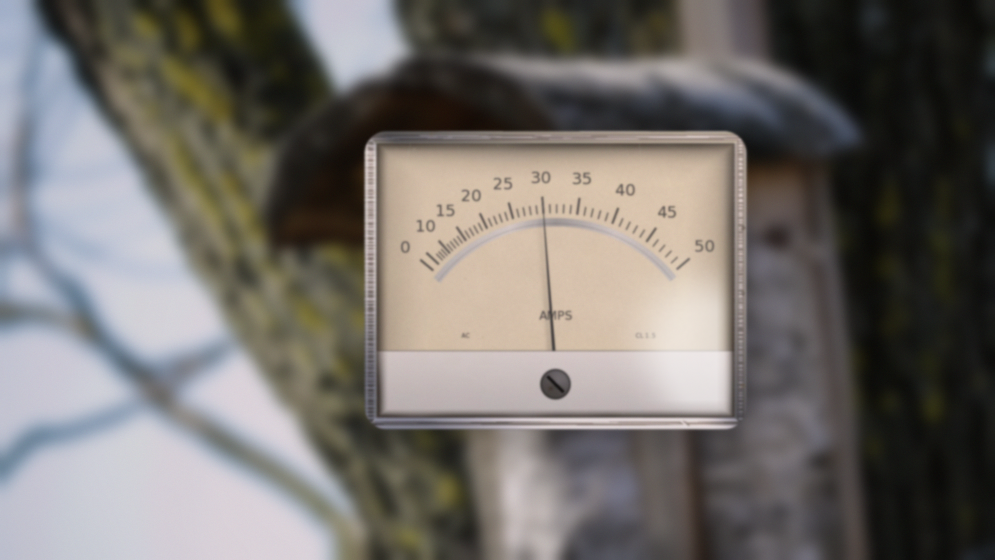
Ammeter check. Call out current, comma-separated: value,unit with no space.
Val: 30,A
